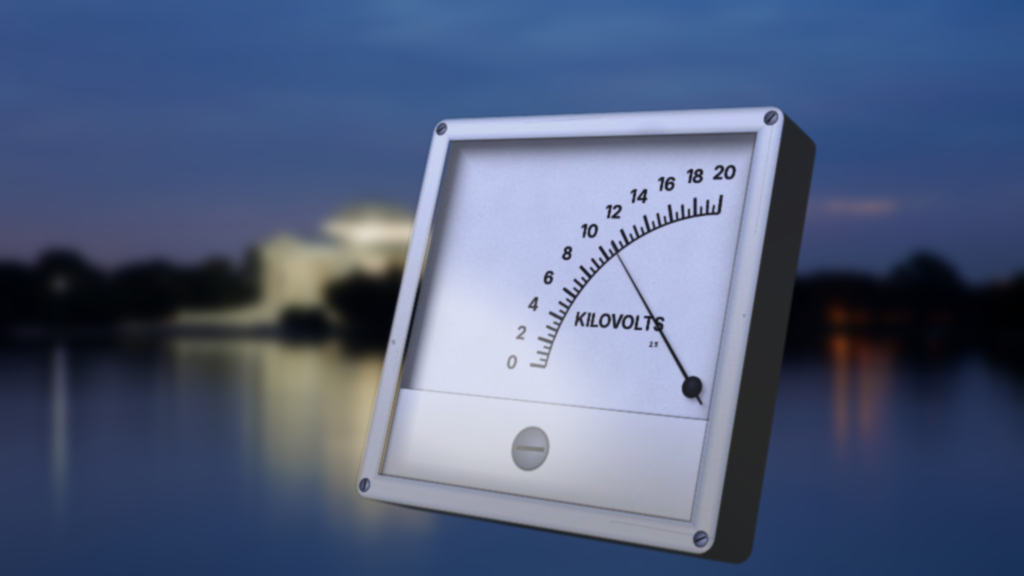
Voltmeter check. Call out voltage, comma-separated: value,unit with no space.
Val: 11,kV
